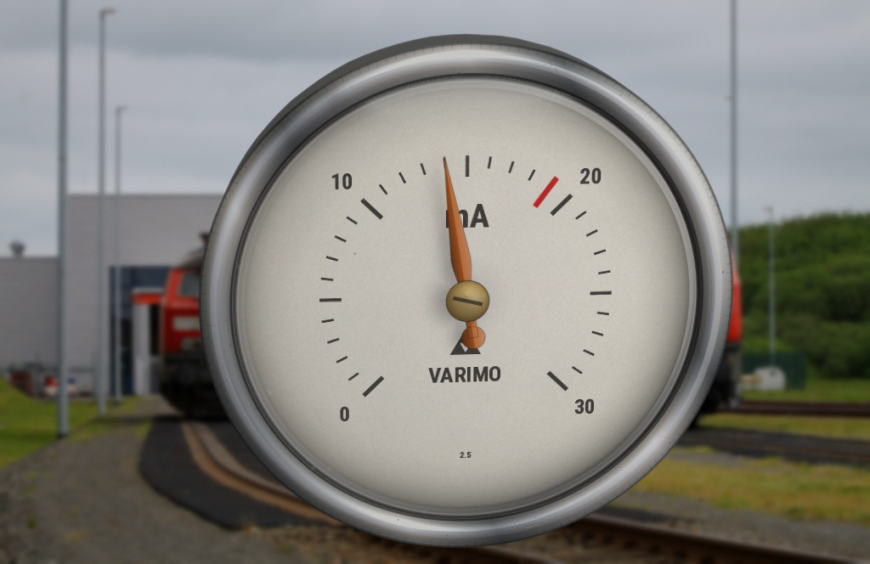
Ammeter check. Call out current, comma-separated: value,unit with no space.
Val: 14,mA
